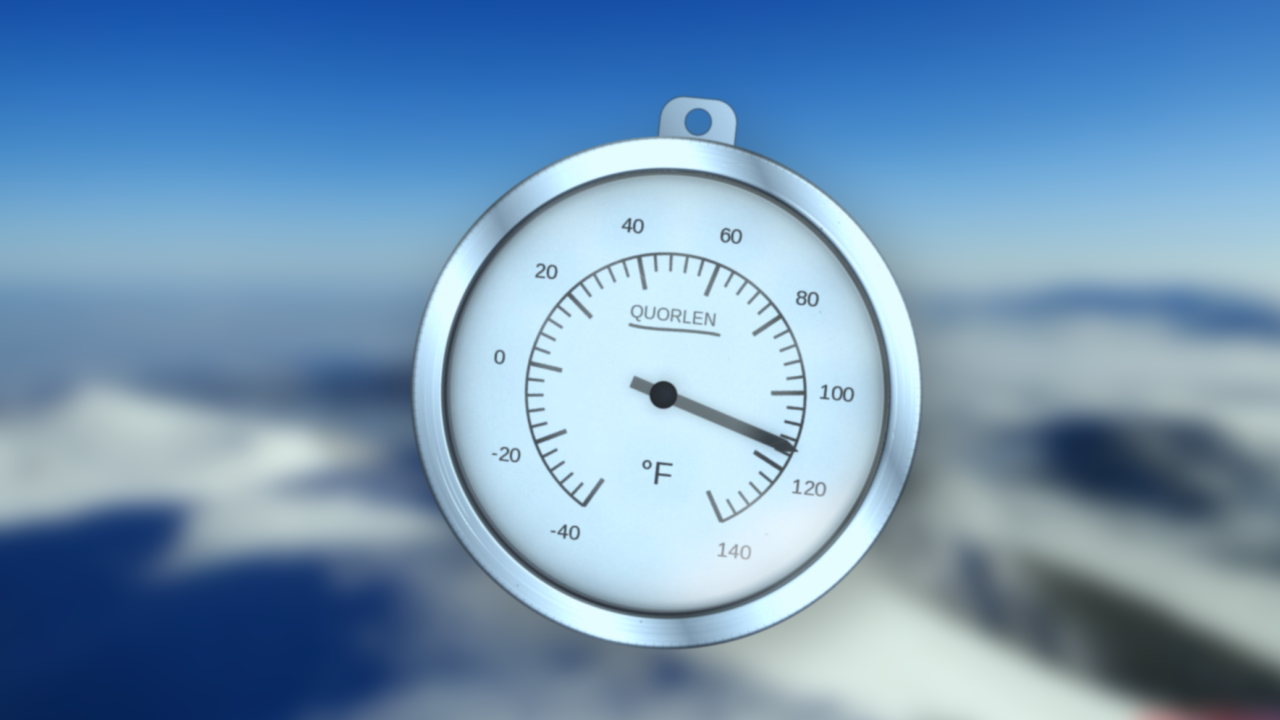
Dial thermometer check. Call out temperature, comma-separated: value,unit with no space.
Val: 114,°F
